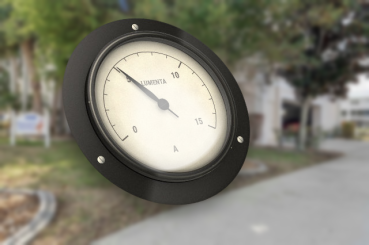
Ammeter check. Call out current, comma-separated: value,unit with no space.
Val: 5,A
